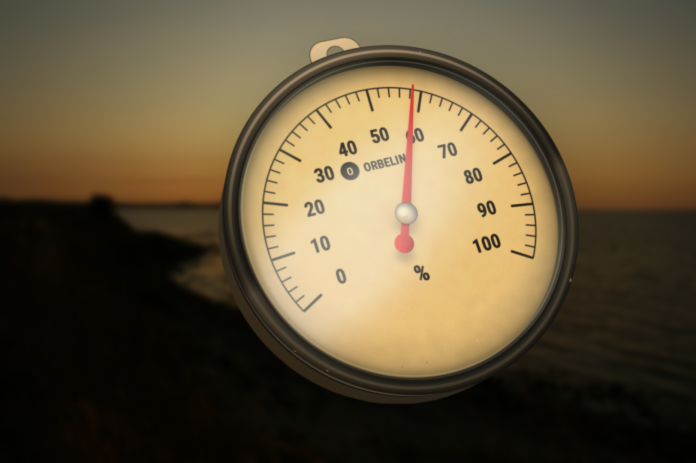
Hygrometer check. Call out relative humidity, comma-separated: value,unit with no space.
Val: 58,%
